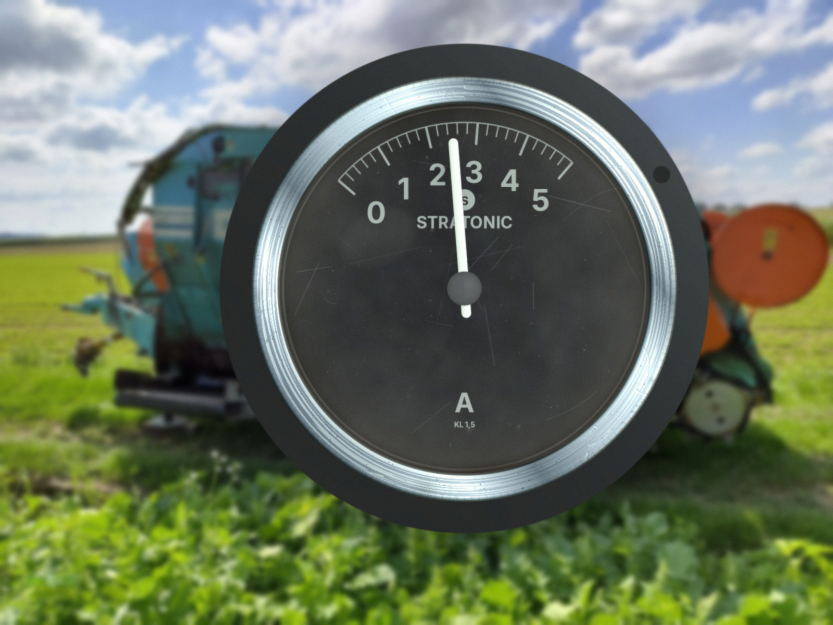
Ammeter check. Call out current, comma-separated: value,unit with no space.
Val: 2.5,A
